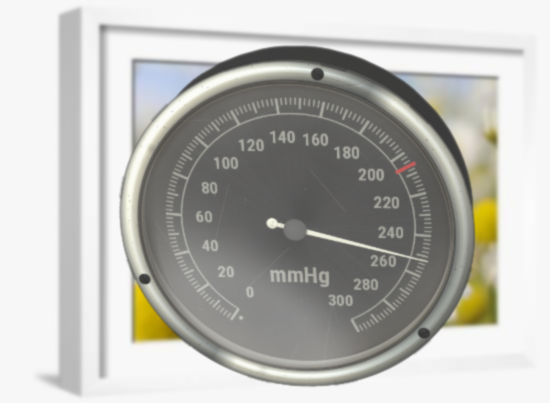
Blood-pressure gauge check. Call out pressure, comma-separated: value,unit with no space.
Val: 250,mmHg
